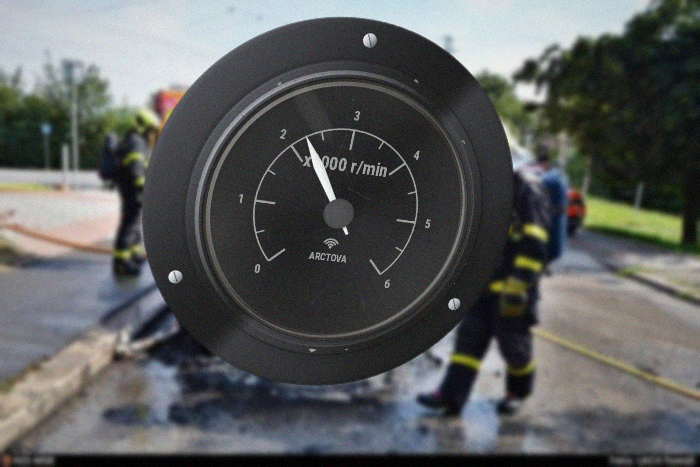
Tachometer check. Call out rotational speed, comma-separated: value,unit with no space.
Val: 2250,rpm
